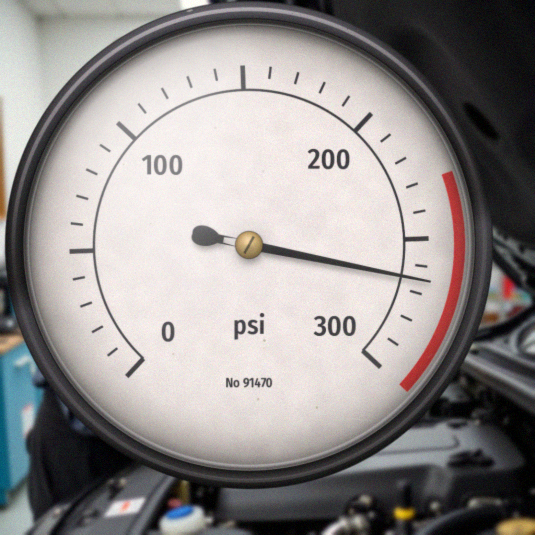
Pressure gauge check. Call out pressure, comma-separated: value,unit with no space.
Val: 265,psi
